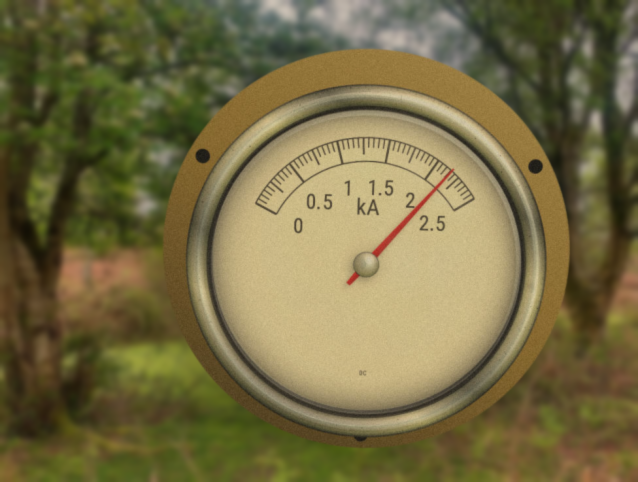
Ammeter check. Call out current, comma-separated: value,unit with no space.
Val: 2.15,kA
